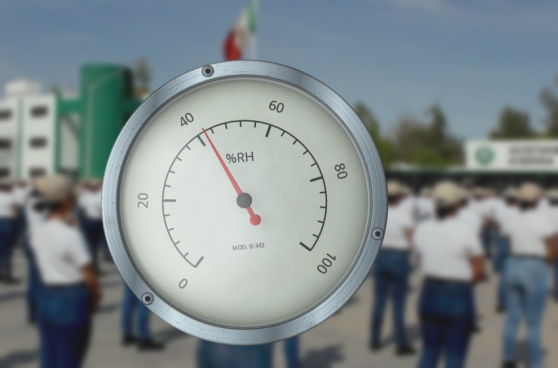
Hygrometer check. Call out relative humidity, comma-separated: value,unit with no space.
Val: 42,%
